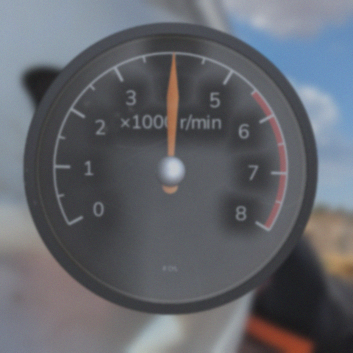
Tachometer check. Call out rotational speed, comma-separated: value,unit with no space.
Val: 4000,rpm
